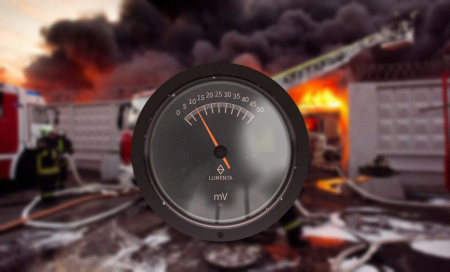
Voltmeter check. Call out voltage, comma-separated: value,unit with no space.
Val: 10,mV
